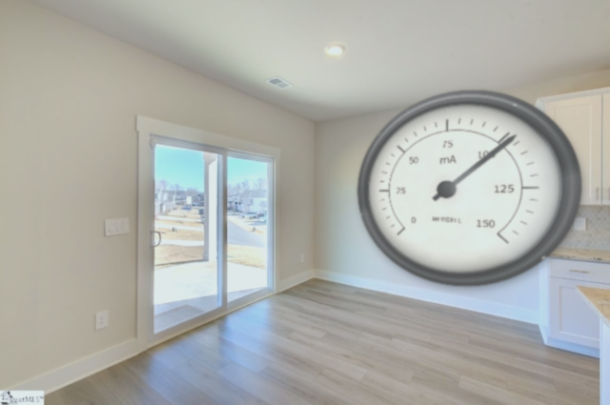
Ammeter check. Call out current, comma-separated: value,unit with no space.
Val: 102.5,mA
